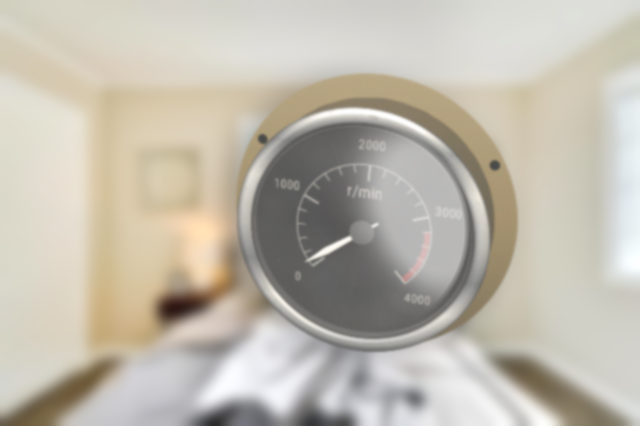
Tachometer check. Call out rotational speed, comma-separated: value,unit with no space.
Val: 100,rpm
